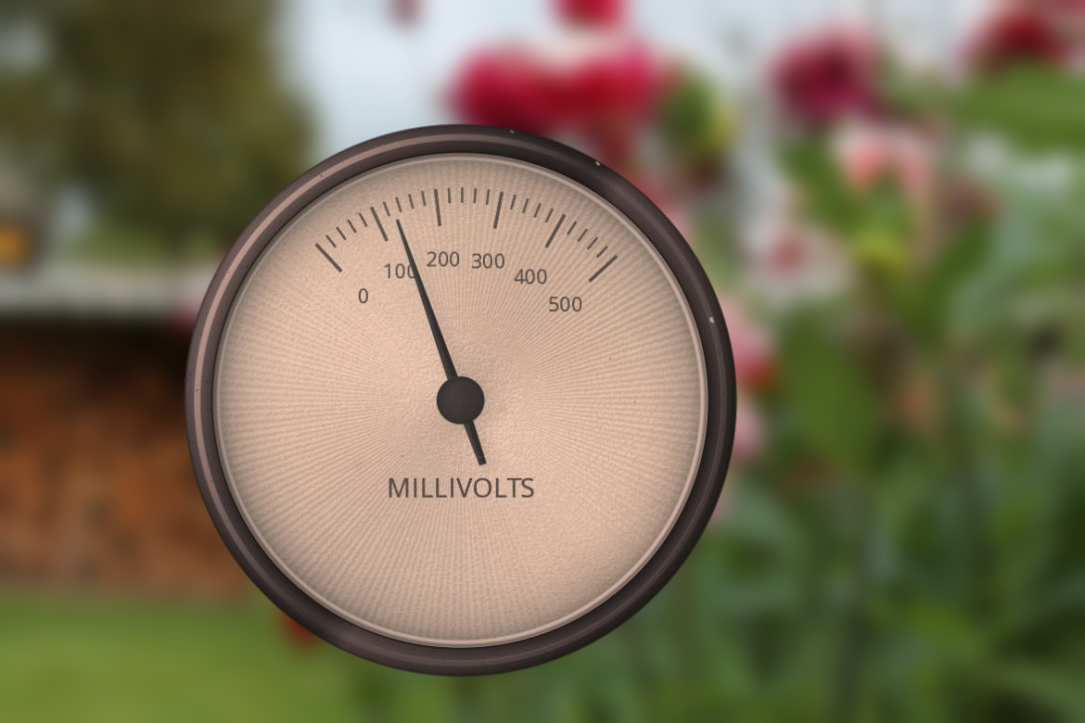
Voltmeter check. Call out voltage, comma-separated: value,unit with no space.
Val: 130,mV
